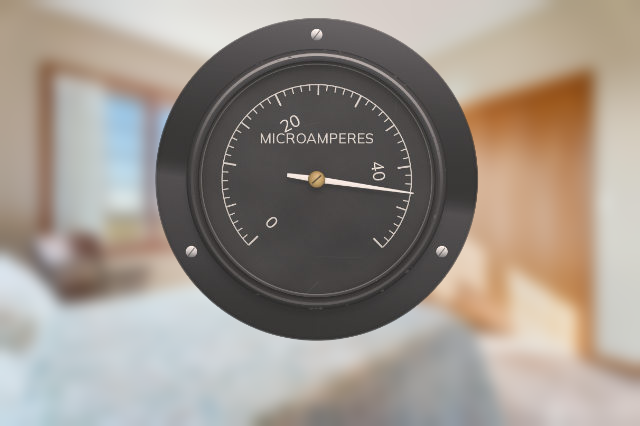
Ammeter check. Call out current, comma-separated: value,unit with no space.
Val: 43,µA
